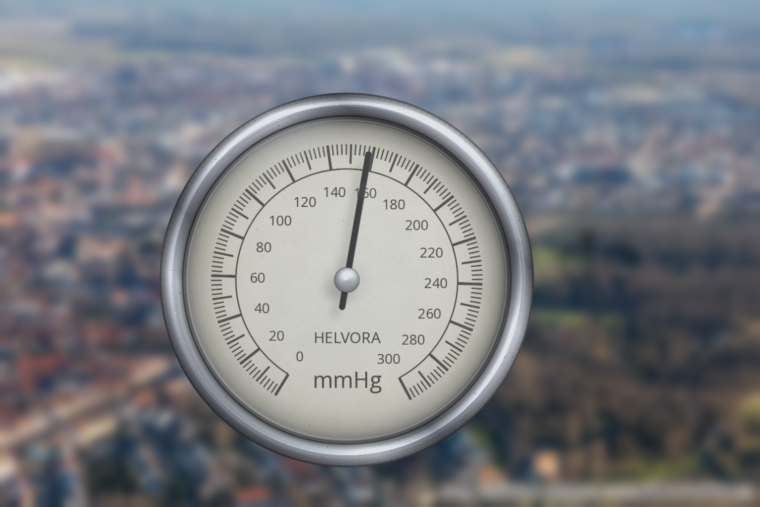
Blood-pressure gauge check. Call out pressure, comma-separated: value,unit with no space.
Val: 158,mmHg
